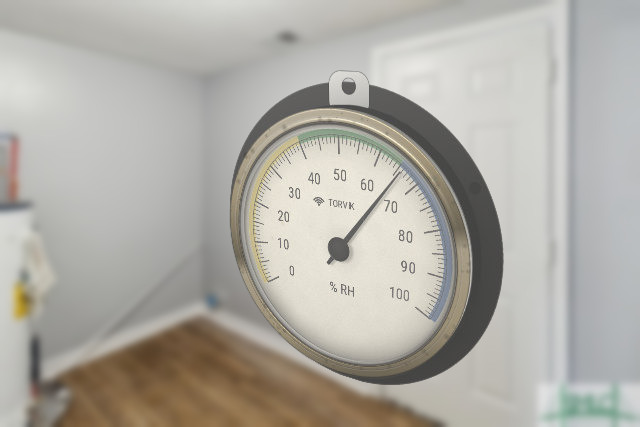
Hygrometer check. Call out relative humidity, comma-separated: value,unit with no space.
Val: 66,%
